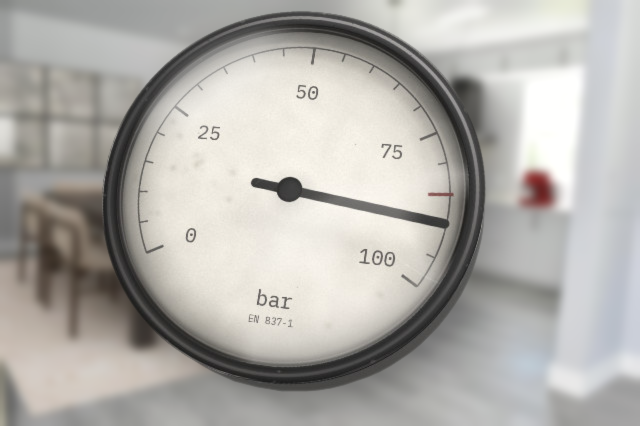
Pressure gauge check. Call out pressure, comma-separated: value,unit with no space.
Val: 90,bar
